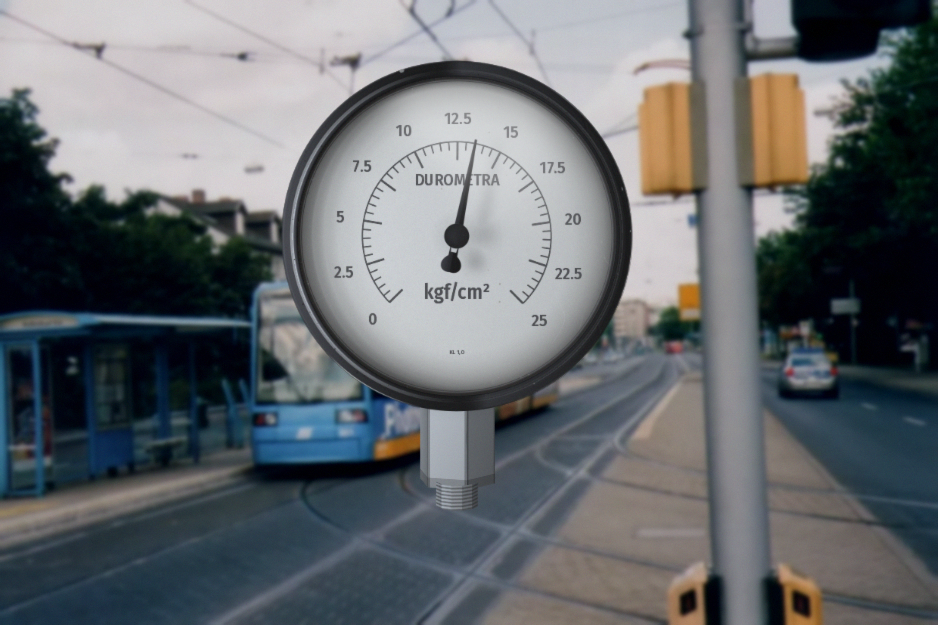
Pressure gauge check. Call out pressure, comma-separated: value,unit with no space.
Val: 13.5,kg/cm²
